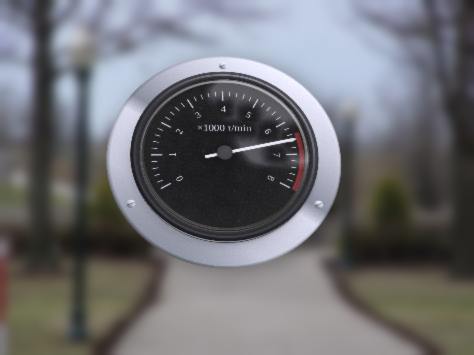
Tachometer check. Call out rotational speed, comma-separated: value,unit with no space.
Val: 6600,rpm
